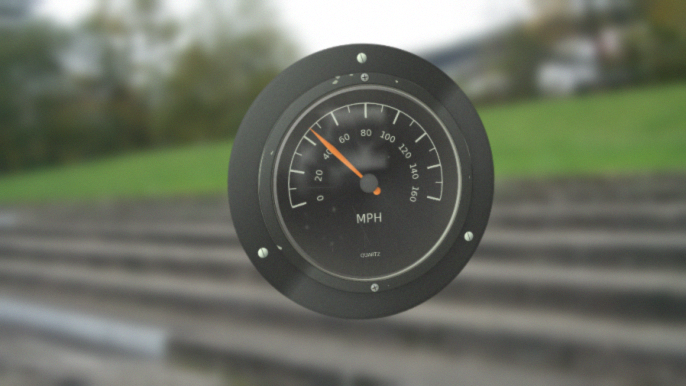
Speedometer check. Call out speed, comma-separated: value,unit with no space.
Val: 45,mph
